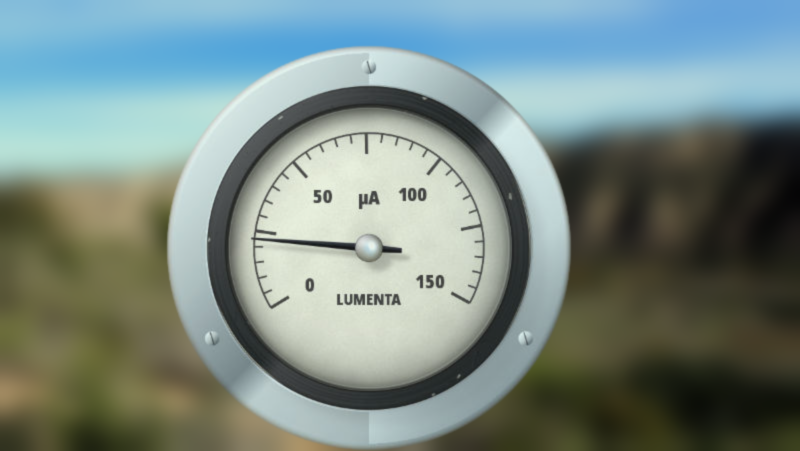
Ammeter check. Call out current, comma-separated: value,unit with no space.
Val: 22.5,µA
